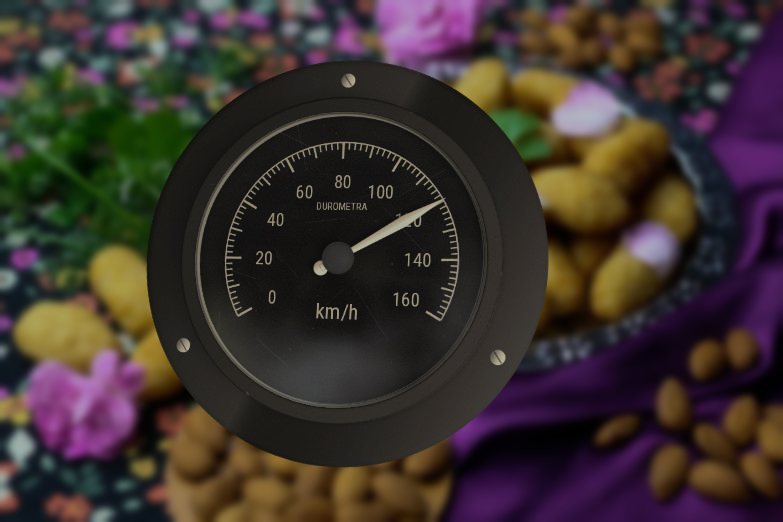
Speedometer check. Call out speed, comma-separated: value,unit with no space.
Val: 120,km/h
